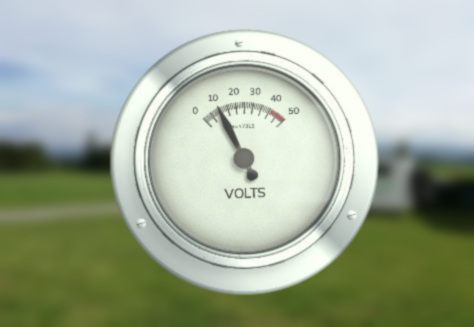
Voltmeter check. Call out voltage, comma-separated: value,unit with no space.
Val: 10,V
